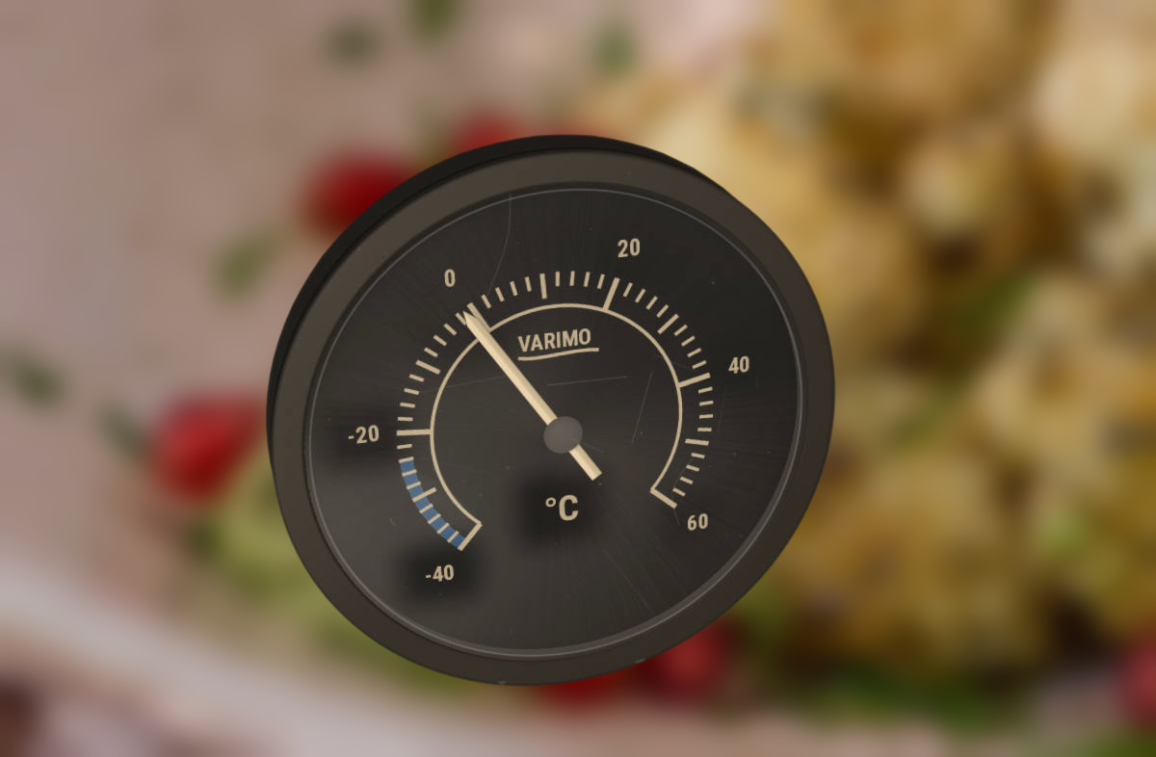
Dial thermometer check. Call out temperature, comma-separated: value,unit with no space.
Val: -1,°C
